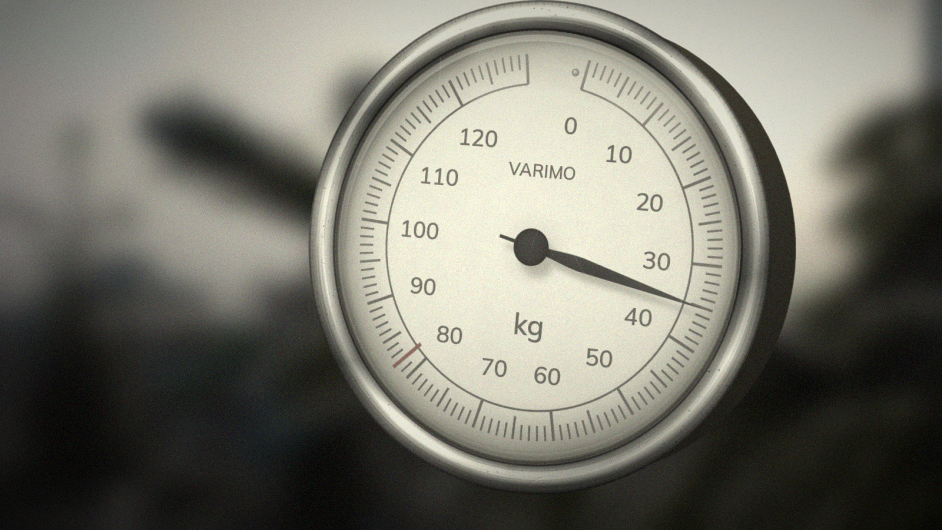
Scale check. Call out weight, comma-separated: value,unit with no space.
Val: 35,kg
